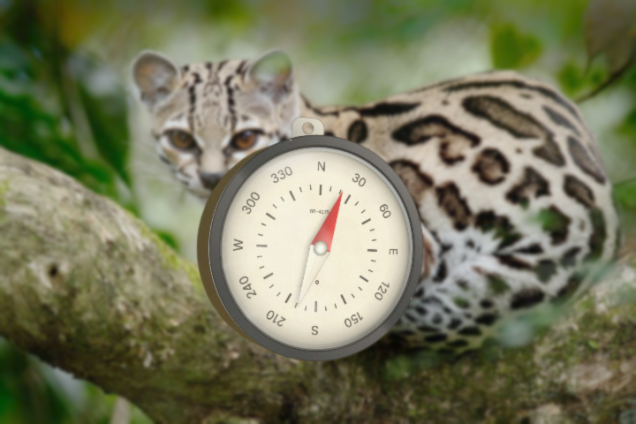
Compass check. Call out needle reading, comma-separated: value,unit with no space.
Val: 20,°
